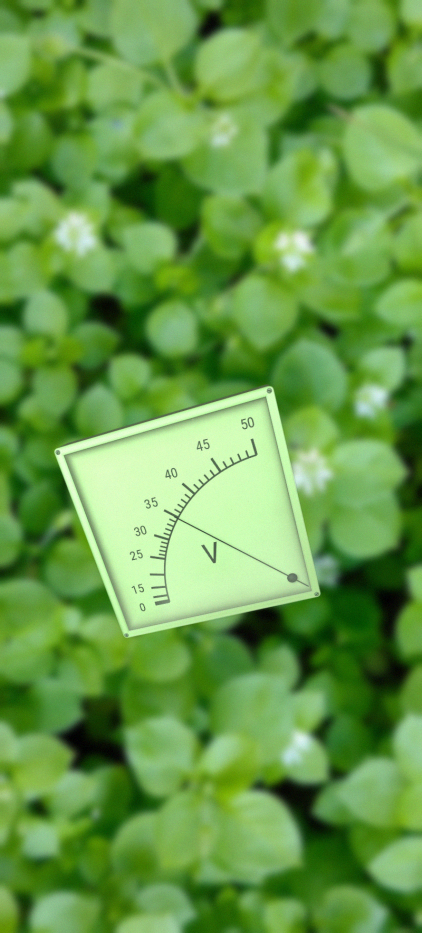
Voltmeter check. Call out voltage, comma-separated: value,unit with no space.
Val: 35,V
